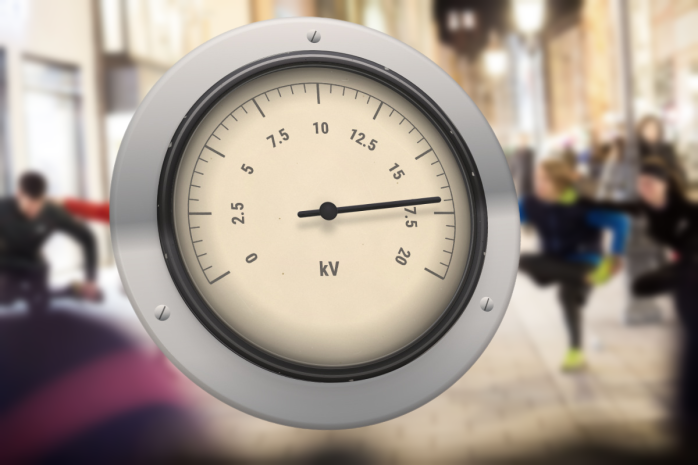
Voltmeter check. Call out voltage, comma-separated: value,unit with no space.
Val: 17,kV
